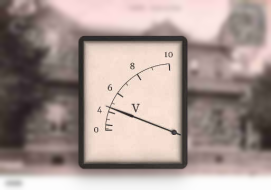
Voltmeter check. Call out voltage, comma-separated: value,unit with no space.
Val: 4.5,V
